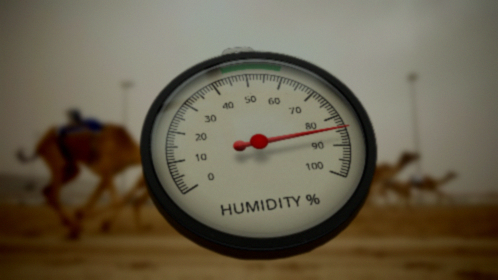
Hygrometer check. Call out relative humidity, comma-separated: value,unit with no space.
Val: 85,%
